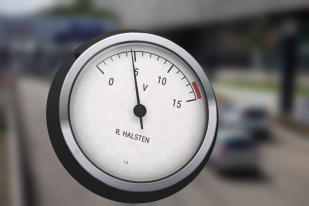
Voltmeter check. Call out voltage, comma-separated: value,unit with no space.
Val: 4.5,V
